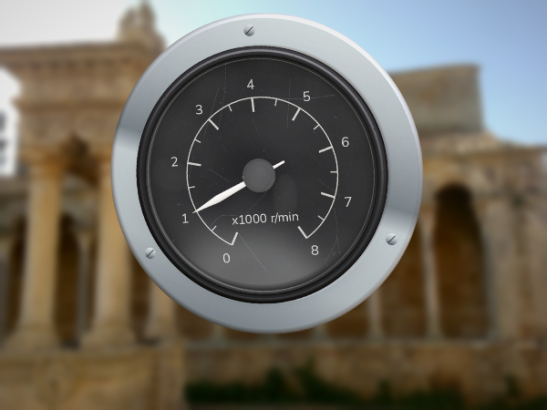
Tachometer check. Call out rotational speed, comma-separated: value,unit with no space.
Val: 1000,rpm
